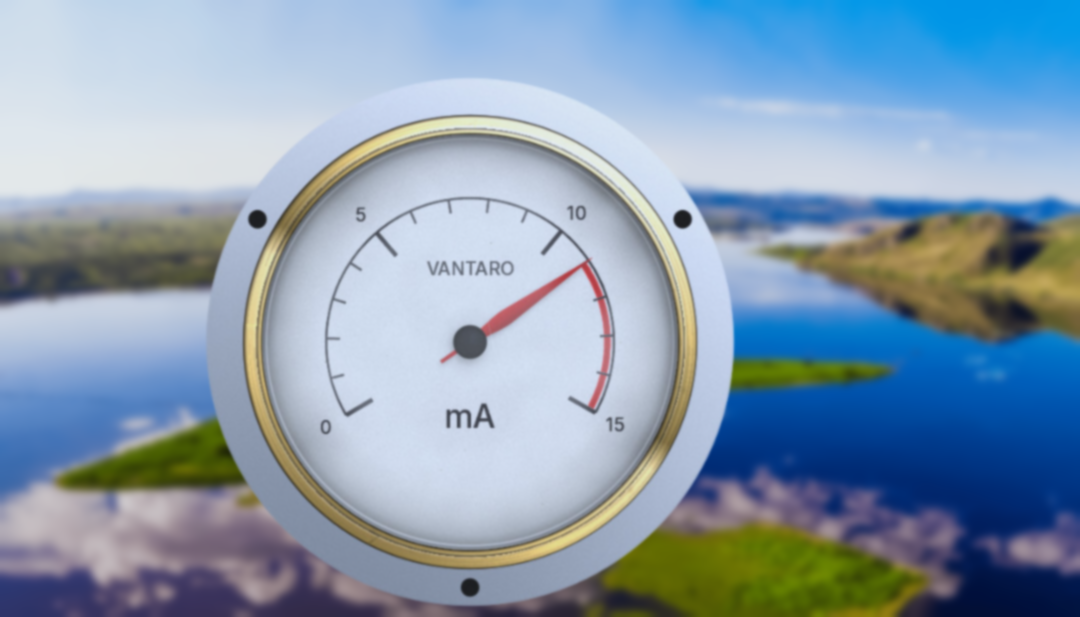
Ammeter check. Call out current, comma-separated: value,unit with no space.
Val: 11,mA
